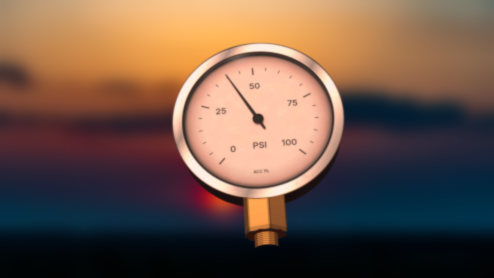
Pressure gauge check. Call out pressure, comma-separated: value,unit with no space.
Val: 40,psi
